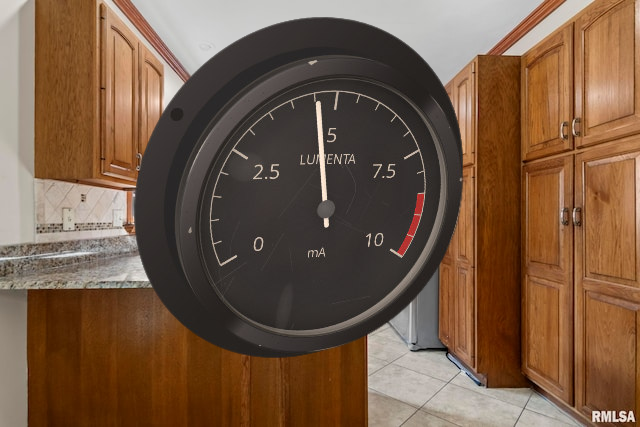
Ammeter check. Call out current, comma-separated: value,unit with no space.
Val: 4.5,mA
